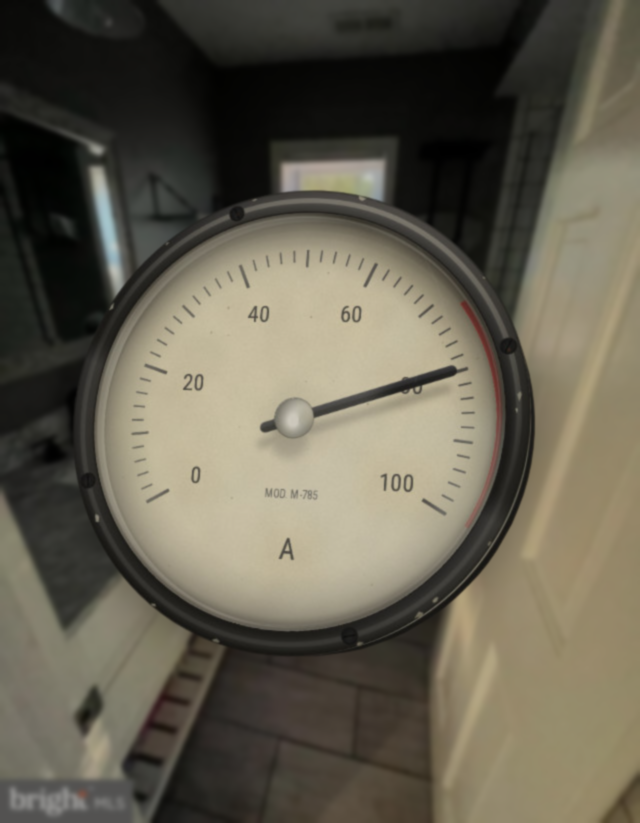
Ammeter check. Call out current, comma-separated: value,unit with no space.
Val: 80,A
